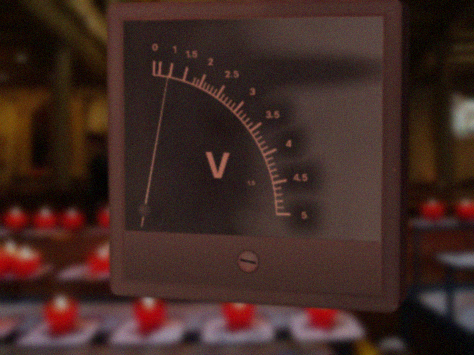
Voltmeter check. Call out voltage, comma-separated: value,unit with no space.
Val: 1,V
